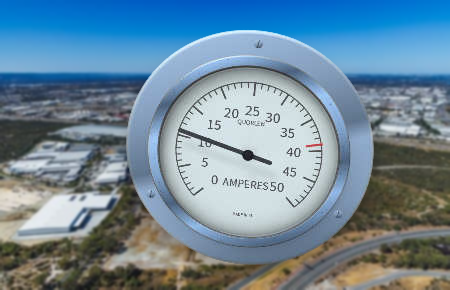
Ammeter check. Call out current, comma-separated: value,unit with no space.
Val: 11,A
